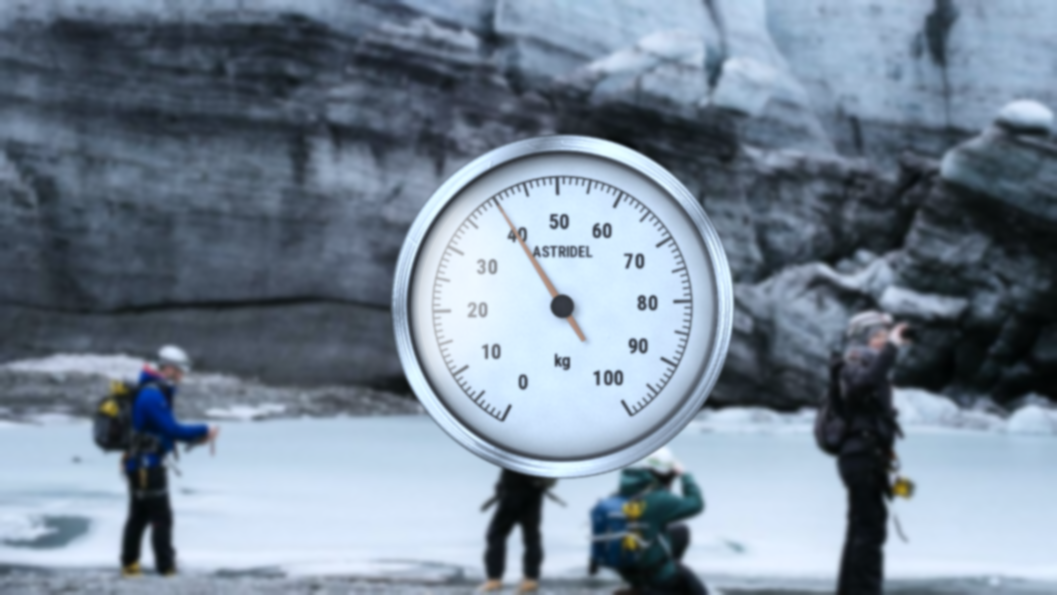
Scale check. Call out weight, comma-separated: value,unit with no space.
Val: 40,kg
